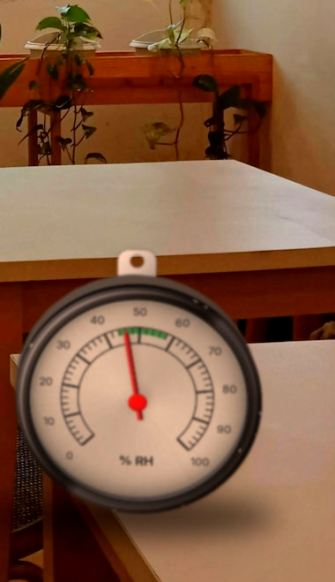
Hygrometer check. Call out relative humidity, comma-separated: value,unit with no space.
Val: 46,%
